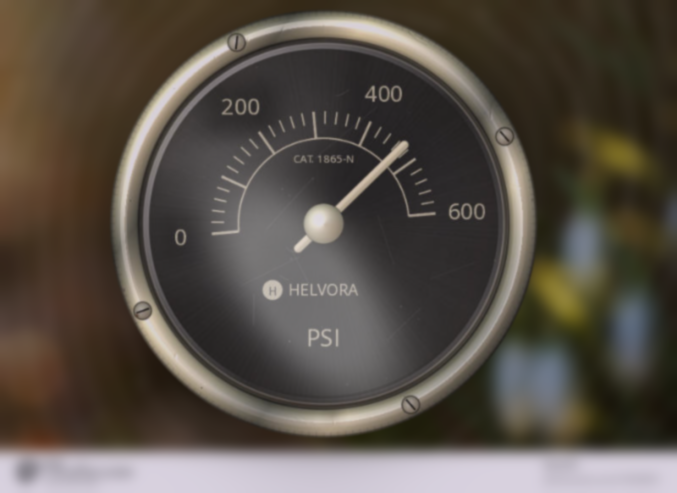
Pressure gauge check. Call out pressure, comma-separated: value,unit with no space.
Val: 470,psi
